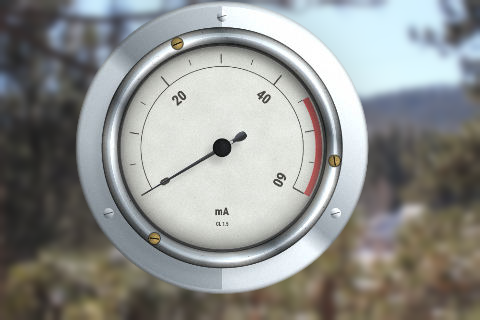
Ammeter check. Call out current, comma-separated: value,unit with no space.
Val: 0,mA
